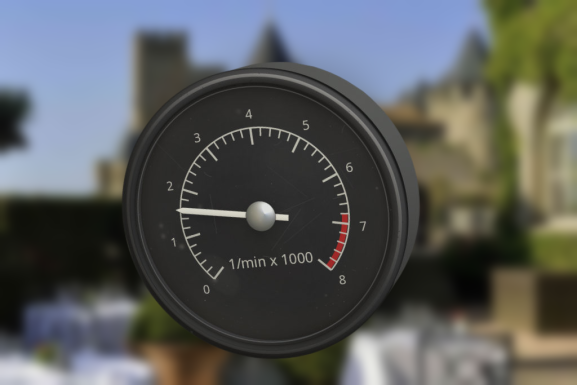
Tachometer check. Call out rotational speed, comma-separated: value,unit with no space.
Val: 1600,rpm
